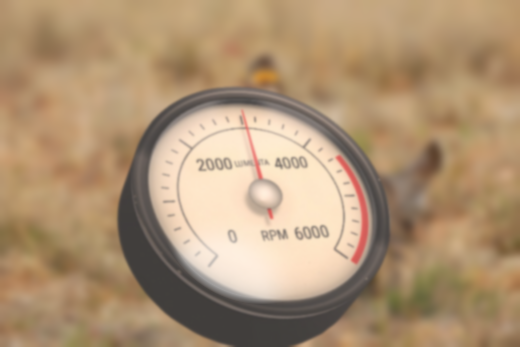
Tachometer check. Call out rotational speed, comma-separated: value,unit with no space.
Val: 3000,rpm
